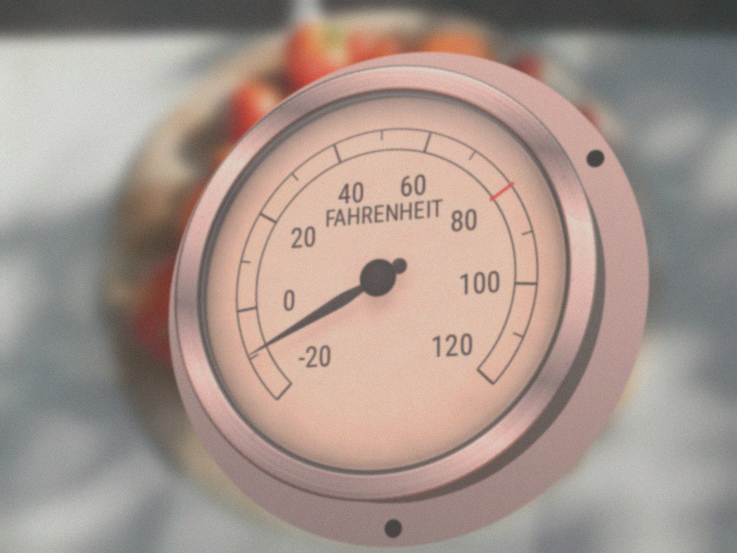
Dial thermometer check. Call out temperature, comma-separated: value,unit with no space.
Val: -10,°F
